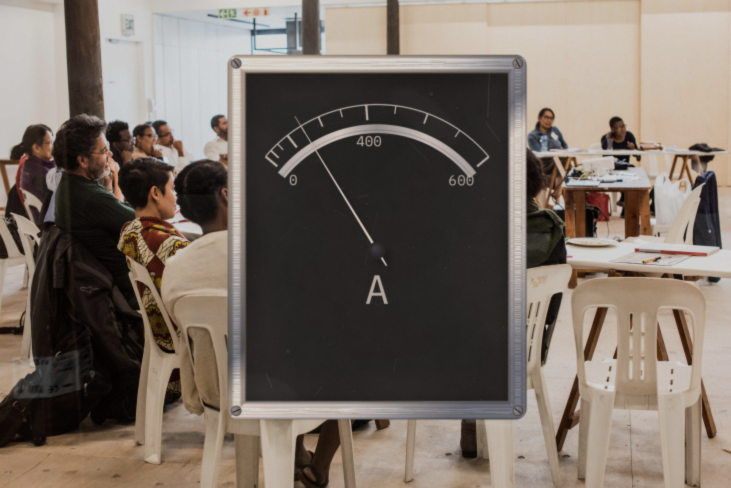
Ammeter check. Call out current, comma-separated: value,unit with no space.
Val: 250,A
